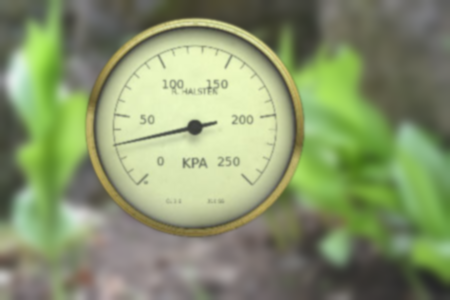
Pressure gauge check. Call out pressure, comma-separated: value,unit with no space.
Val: 30,kPa
